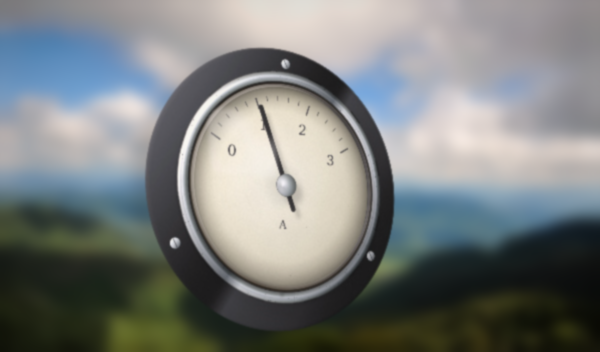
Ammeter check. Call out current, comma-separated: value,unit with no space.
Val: 1,A
